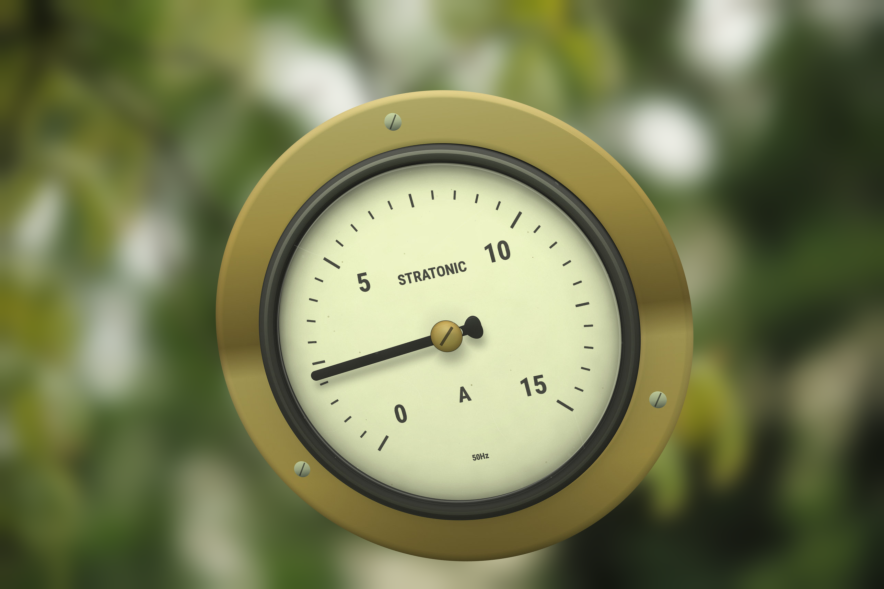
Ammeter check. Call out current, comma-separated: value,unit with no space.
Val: 2.25,A
